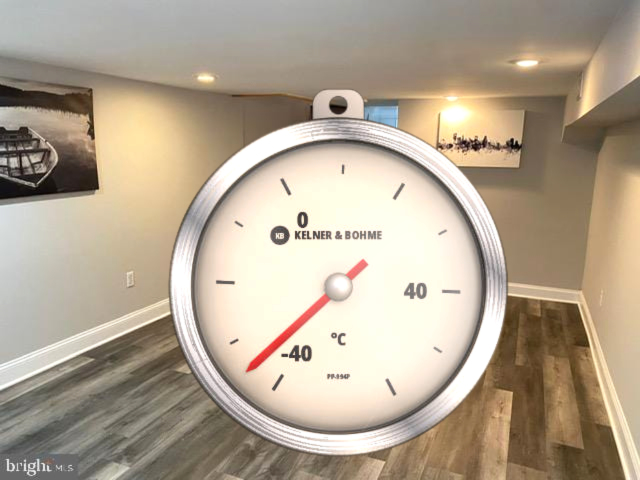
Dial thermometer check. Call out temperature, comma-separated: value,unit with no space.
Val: -35,°C
